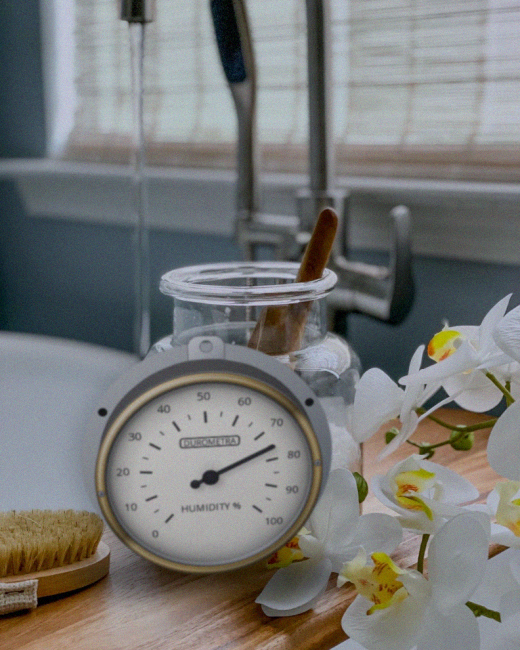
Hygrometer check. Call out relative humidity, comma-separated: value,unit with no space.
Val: 75,%
